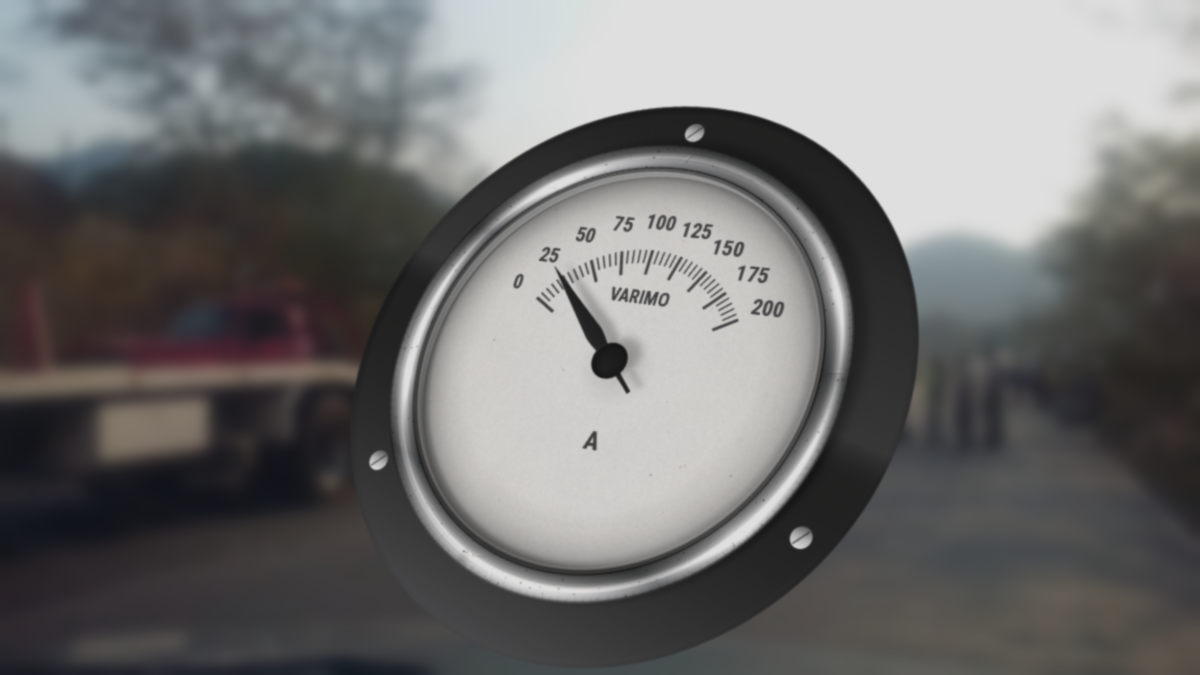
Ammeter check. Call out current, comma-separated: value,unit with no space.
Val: 25,A
